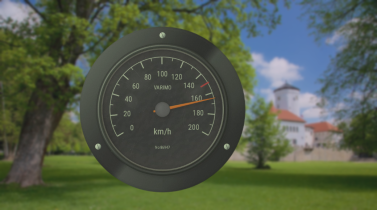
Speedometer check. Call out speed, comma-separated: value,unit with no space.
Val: 165,km/h
